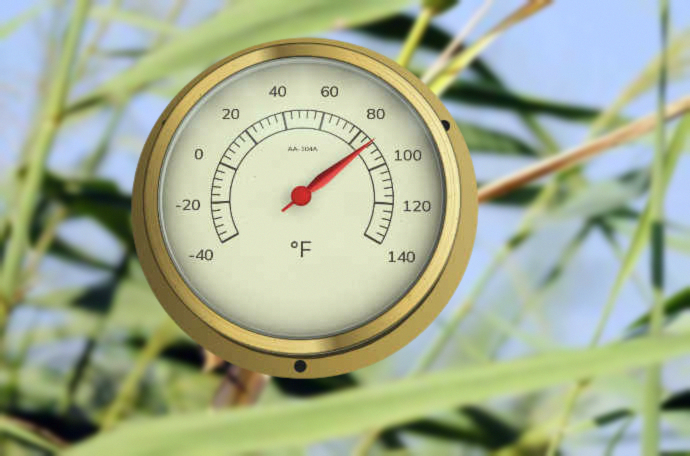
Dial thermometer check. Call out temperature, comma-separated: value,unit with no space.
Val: 88,°F
